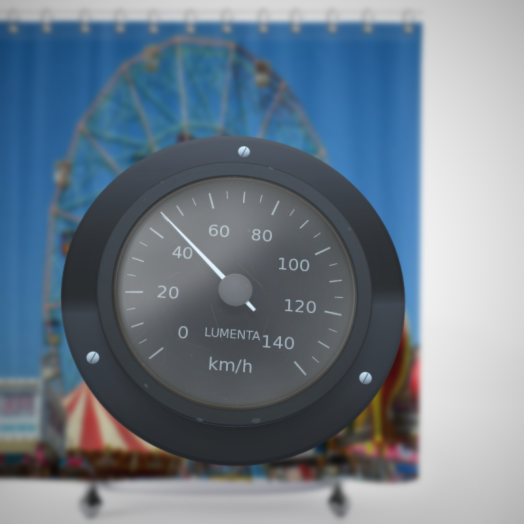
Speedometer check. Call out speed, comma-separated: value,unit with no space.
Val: 45,km/h
